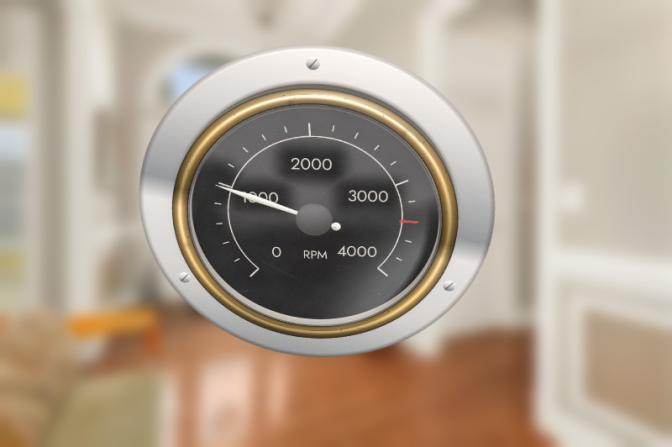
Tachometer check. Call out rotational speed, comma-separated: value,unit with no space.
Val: 1000,rpm
